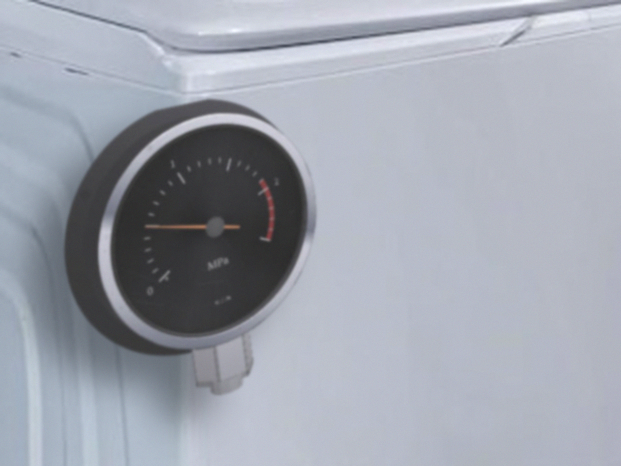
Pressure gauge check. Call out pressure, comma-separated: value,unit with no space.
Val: 0.5,MPa
